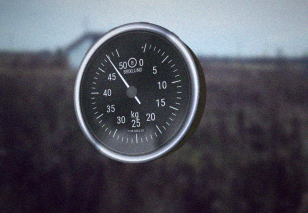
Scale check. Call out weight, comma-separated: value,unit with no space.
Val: 48,kg
